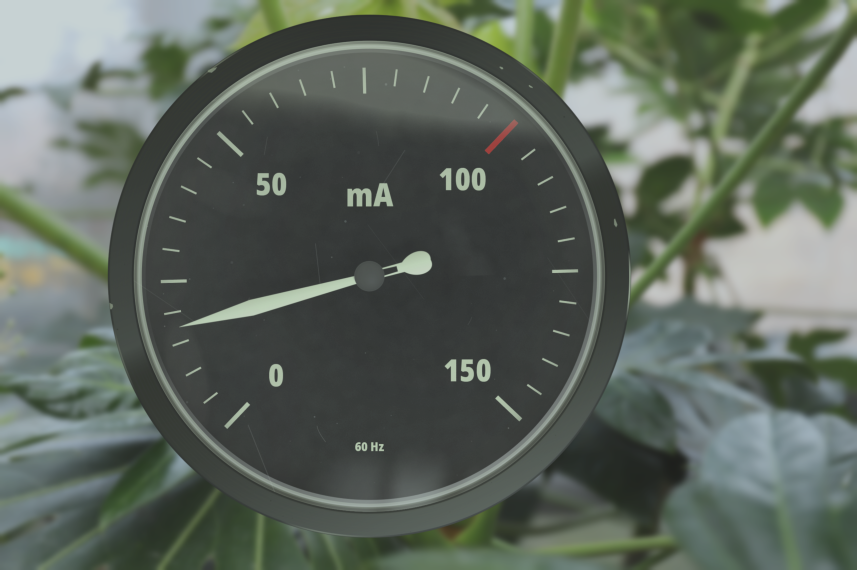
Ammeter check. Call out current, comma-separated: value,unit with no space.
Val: 17.5,mA
